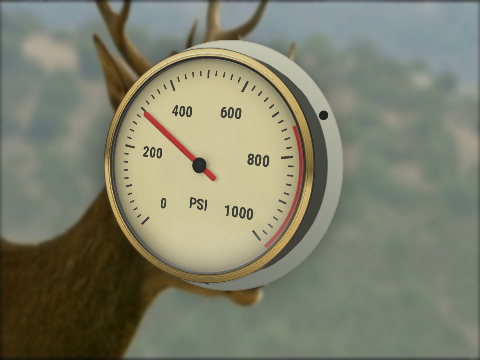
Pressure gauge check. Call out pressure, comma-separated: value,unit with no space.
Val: 300,psi
